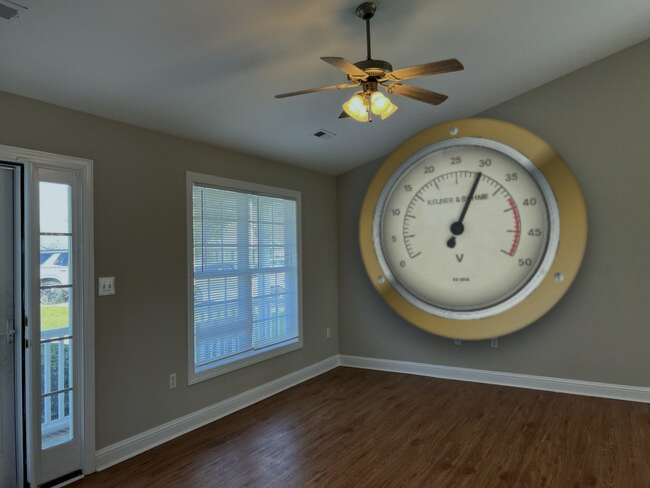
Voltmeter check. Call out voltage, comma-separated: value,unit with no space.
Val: 30,V
